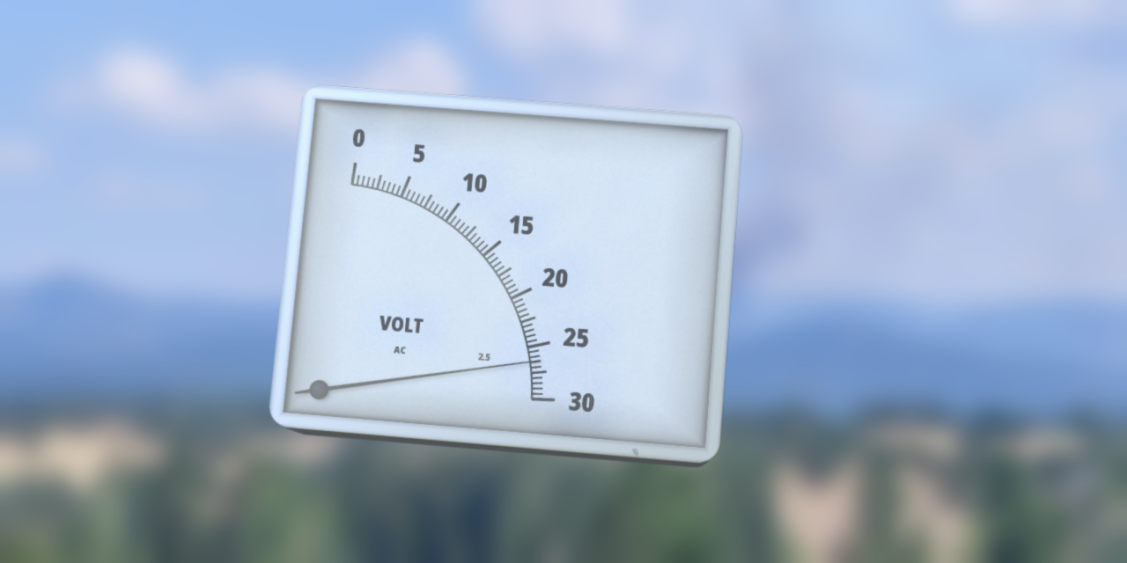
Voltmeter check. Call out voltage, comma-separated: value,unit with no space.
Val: 26.5,V
